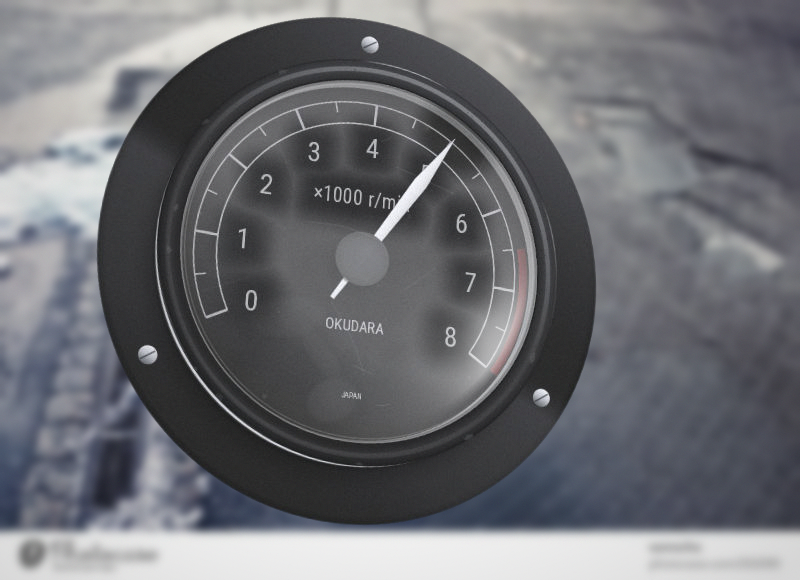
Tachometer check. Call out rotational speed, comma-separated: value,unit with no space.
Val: 5000,rpm
